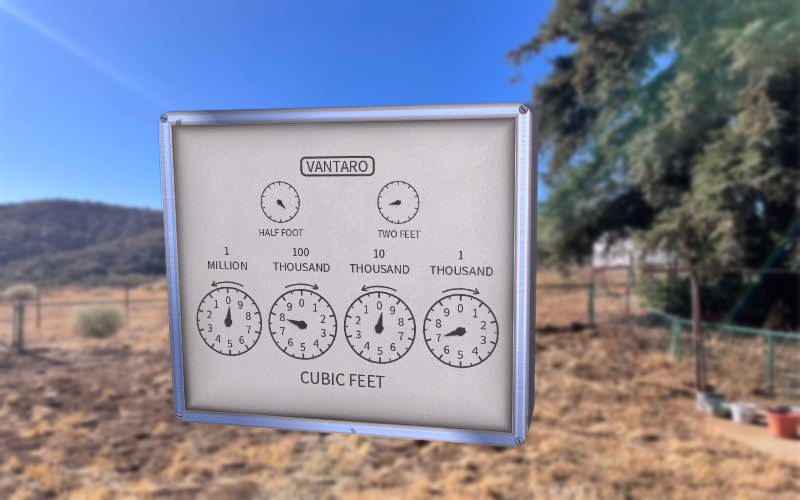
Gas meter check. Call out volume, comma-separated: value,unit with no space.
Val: 979700,ft³
